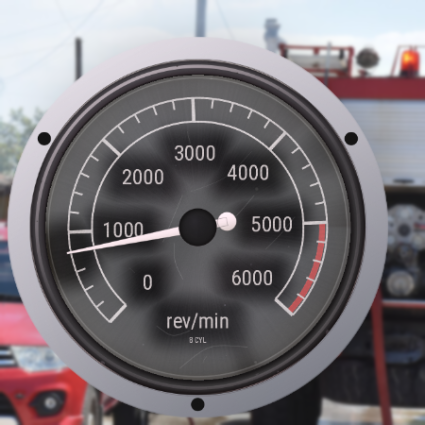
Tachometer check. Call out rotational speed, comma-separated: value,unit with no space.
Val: 800,rpm
